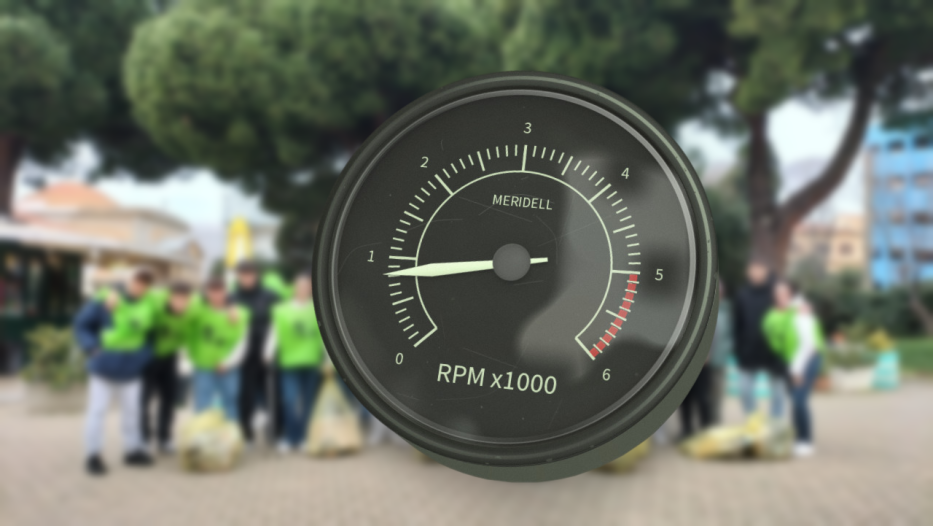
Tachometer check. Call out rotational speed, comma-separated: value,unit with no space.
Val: 800,rpm
